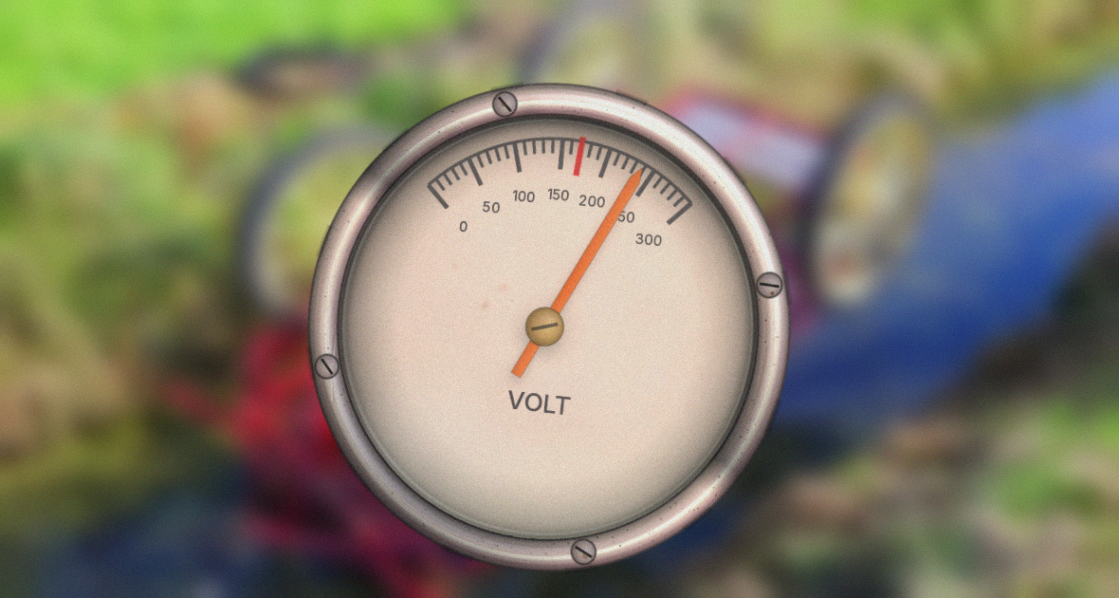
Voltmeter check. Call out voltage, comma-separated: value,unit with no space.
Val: 240,V
